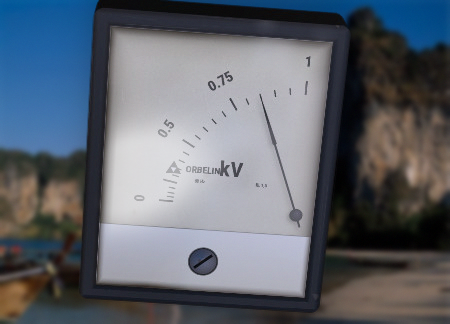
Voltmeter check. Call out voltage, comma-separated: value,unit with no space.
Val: 0.85,kV
